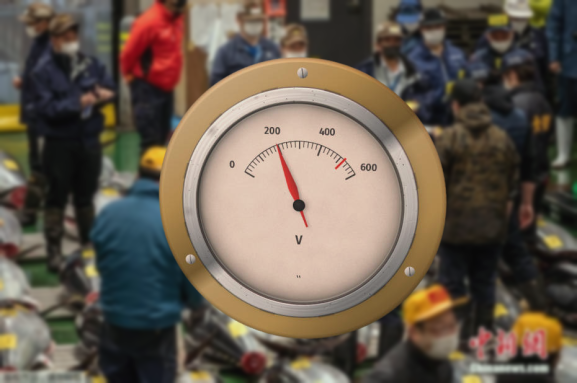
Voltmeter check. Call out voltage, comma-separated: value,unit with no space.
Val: 200,V
